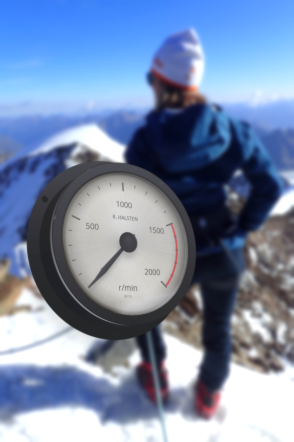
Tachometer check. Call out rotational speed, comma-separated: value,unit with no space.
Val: 0,rpm
